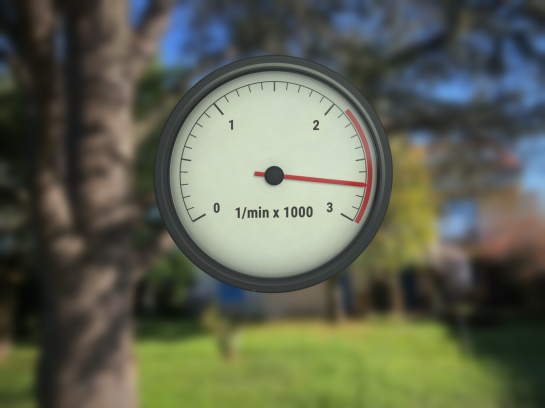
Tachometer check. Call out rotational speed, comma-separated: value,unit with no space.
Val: 2700,rpm
